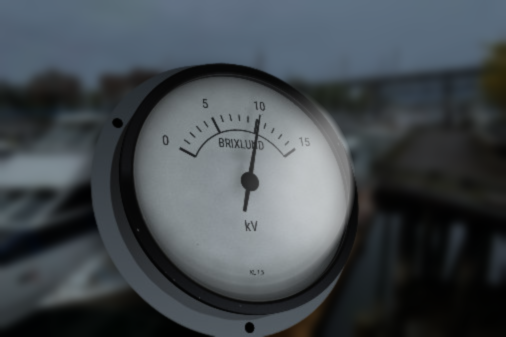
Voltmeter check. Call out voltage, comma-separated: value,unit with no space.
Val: 10,kV
